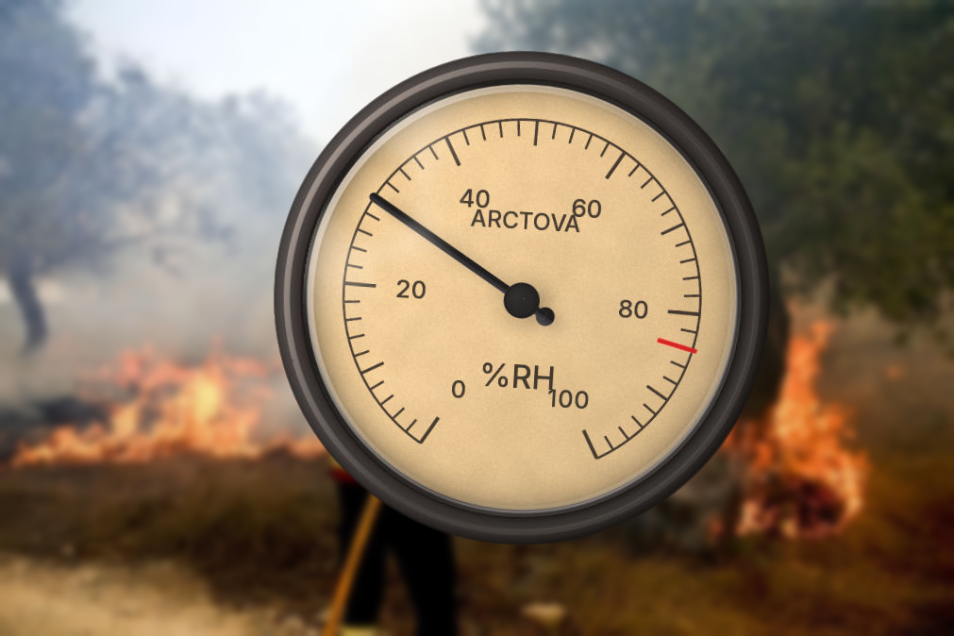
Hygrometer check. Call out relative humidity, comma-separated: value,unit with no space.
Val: 30,%
